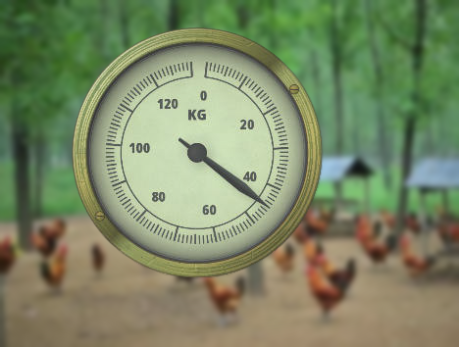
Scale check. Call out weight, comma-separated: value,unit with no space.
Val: 45,kg
